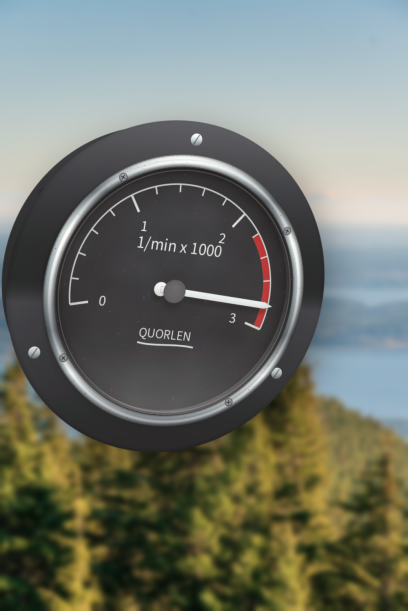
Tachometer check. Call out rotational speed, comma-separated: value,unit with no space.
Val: 2800,rpm
